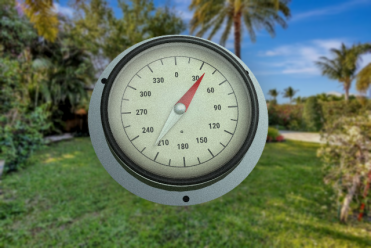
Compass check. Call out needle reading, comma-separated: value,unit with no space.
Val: 37.5,°
